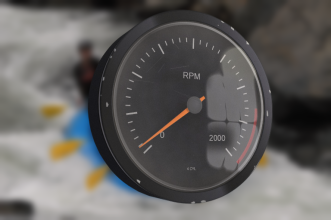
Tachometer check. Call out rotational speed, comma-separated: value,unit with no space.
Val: 50,rpm
